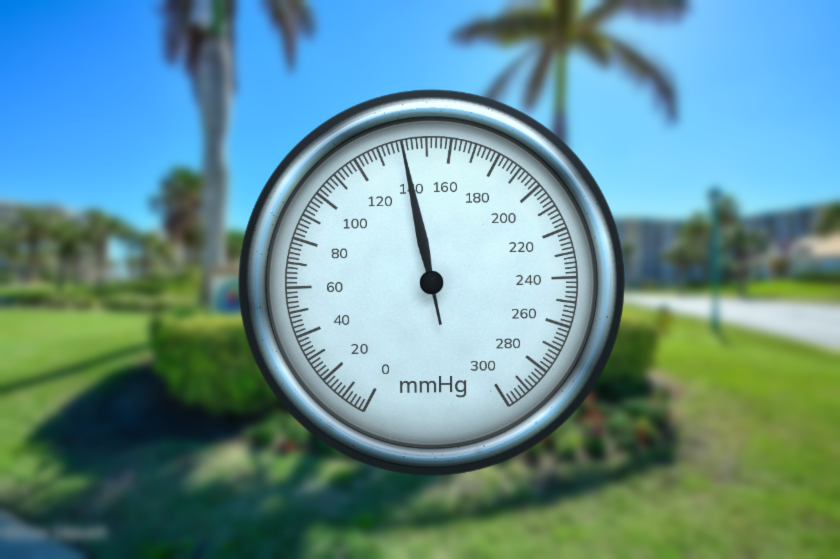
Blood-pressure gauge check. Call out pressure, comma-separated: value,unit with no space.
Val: 140,mmHg
